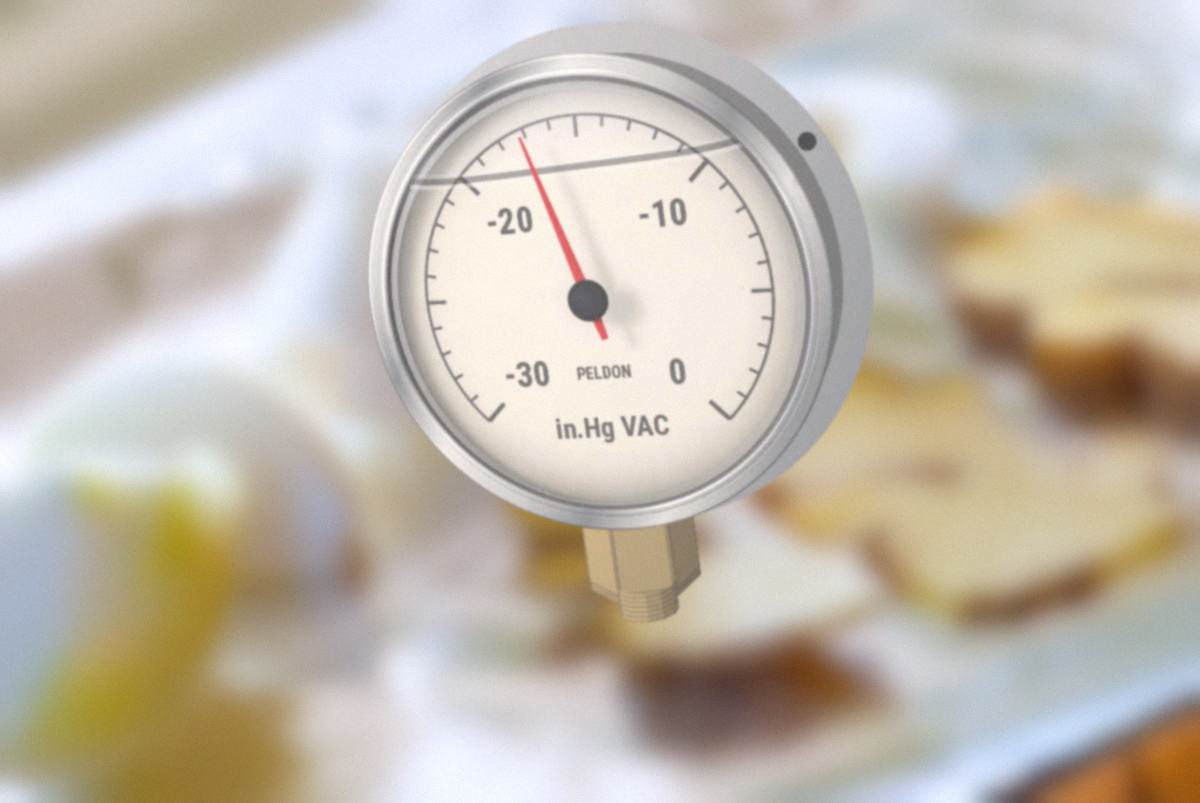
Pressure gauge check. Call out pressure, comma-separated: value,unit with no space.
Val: -17,inHg
